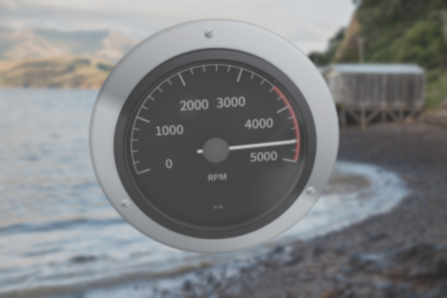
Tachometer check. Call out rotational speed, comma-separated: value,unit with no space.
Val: 4600,rpm
